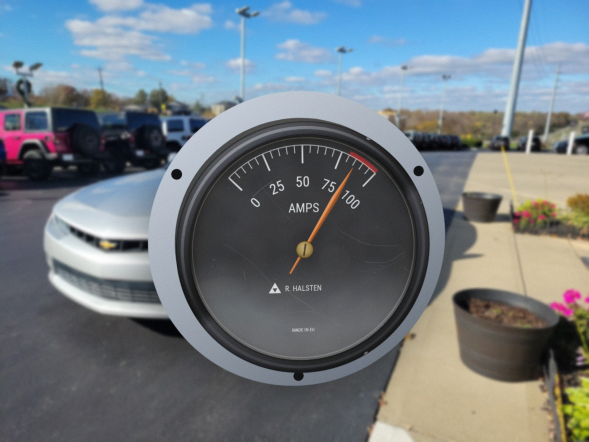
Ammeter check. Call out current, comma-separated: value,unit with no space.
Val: 85,A
